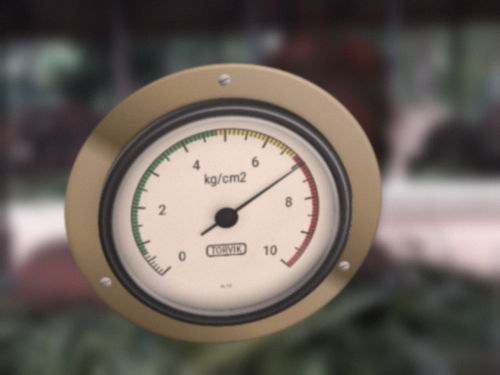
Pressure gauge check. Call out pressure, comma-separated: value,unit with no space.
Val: 7,kg/cm²
